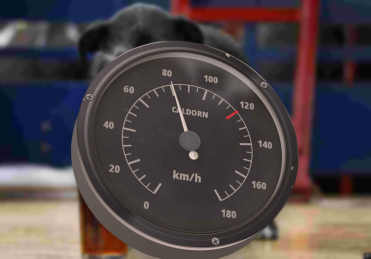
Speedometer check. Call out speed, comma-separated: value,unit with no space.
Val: 80,km/h
